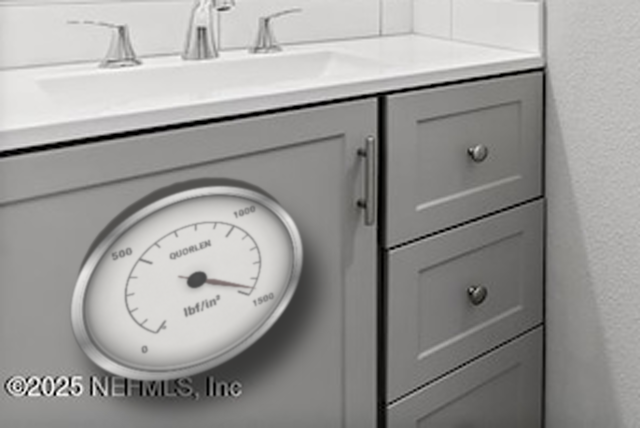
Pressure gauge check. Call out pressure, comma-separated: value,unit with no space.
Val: 1450,psi
